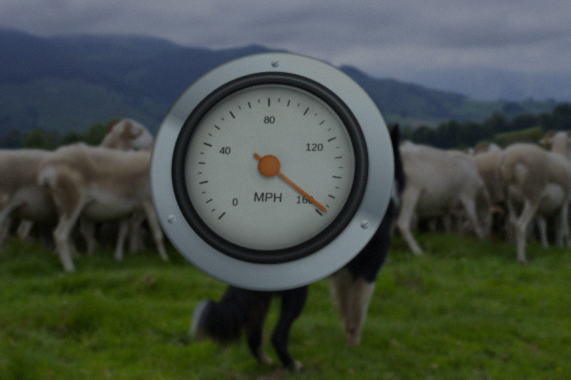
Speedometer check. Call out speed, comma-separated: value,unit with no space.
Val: 157.5,mph
